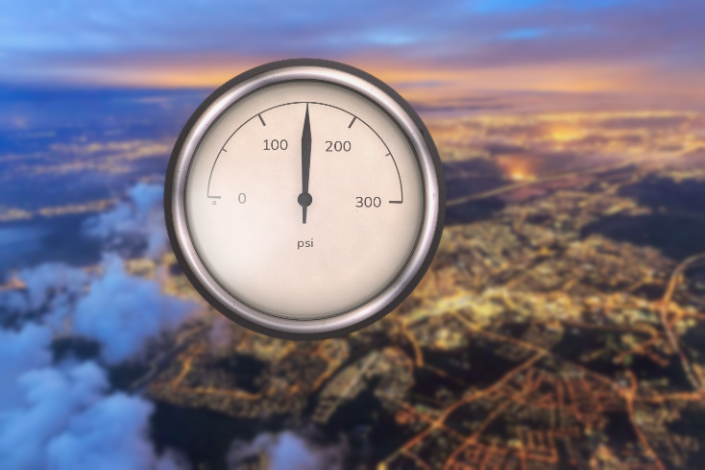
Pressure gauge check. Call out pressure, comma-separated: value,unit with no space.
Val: 150,psi
